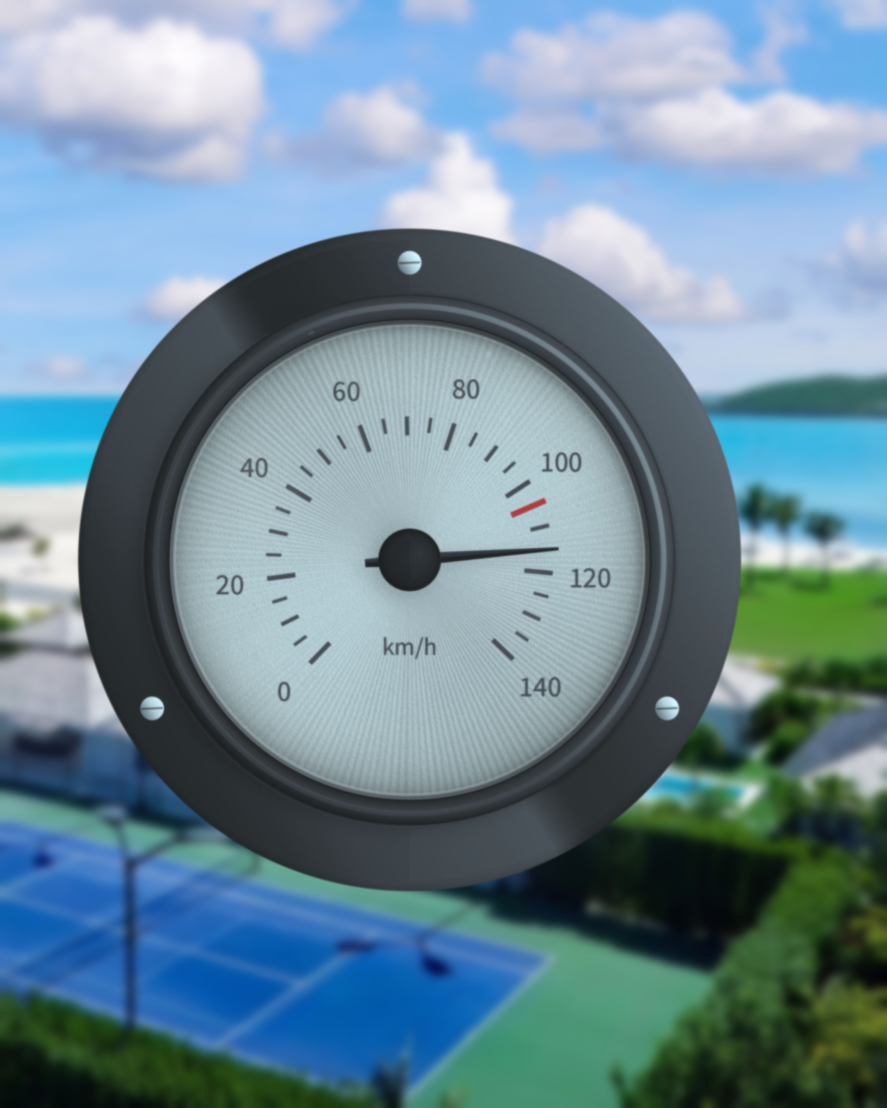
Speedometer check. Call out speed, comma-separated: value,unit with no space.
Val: 115,km/h
